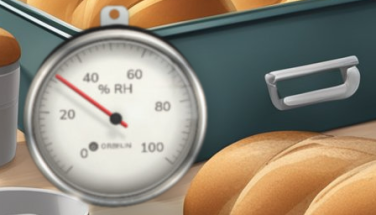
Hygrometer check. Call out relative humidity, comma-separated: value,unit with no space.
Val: 32,%
